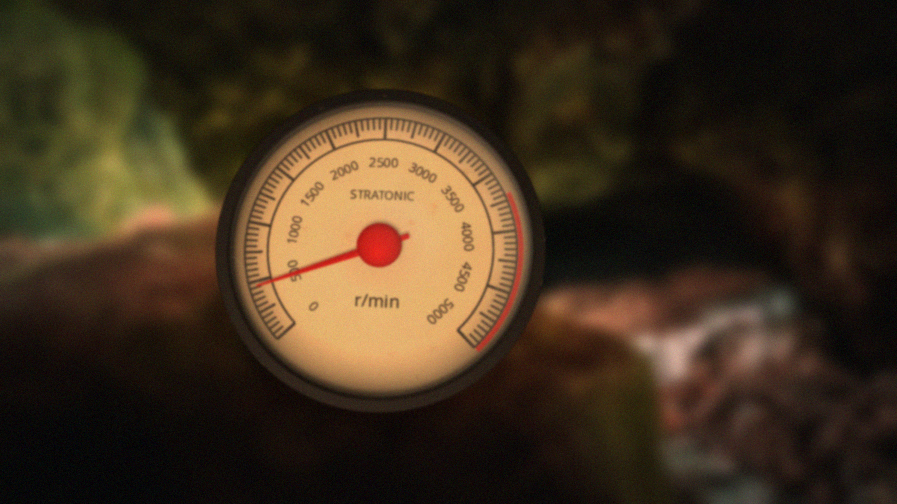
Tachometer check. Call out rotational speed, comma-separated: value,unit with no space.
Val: 450,rpm
